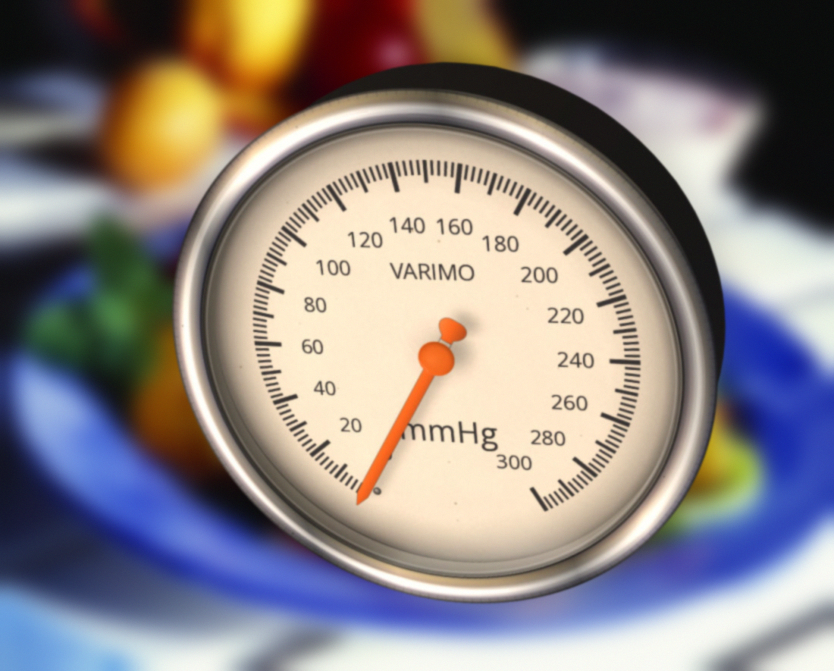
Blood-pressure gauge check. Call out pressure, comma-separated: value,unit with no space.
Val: 0,mmHg
